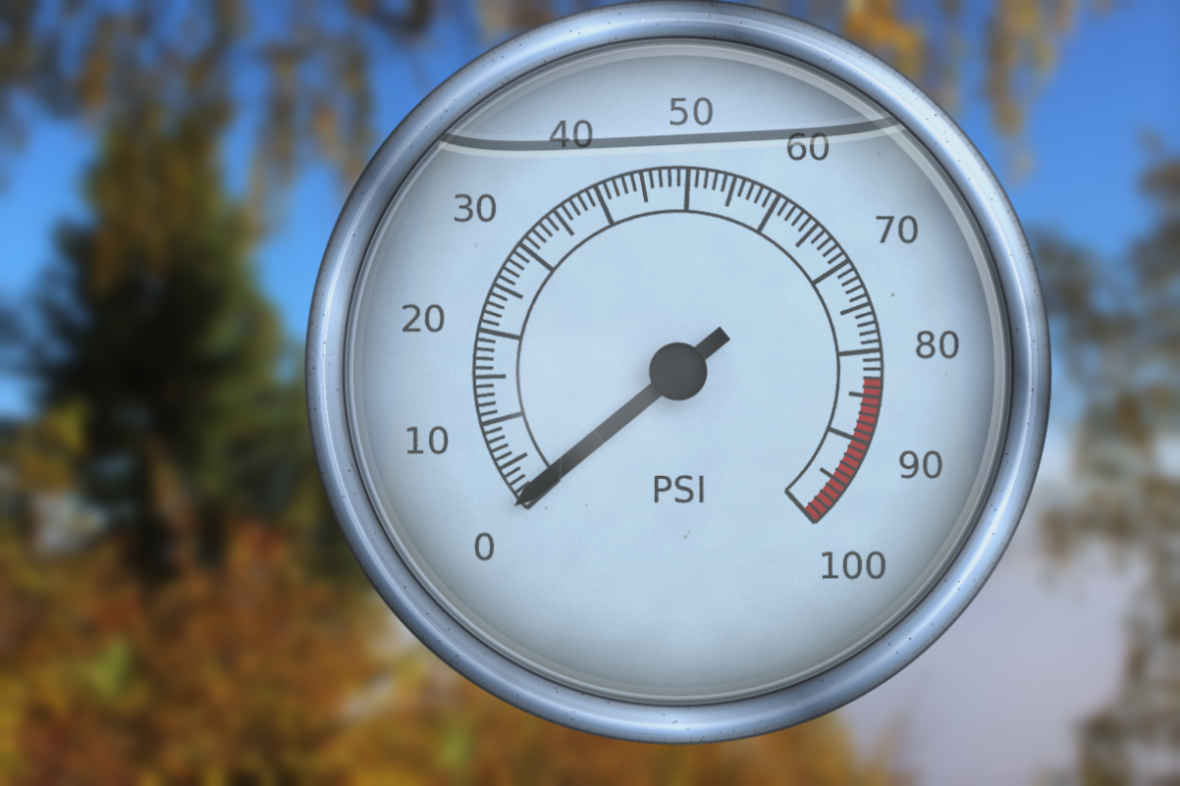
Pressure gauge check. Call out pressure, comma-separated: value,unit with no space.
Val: 1,psi
